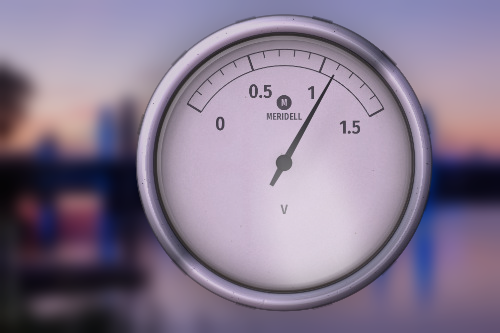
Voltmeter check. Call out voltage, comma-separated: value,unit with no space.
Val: 1.1,V
